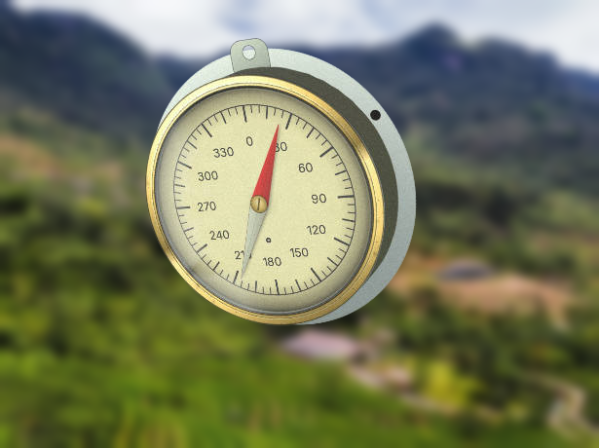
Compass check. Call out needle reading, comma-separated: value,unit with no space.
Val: 25,°
